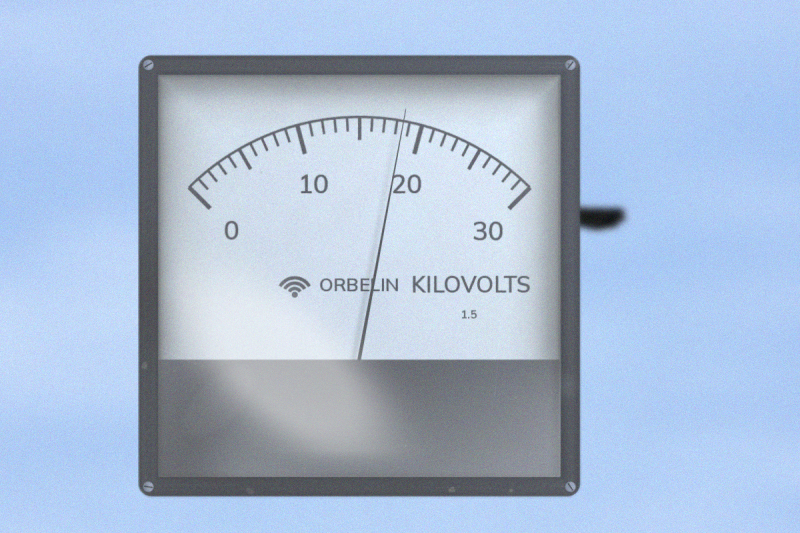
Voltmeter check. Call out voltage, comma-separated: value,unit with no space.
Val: 18.5,kV
